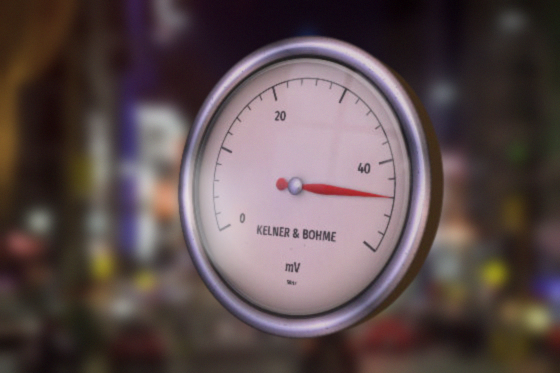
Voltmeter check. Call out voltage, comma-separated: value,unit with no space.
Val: 44,mV
